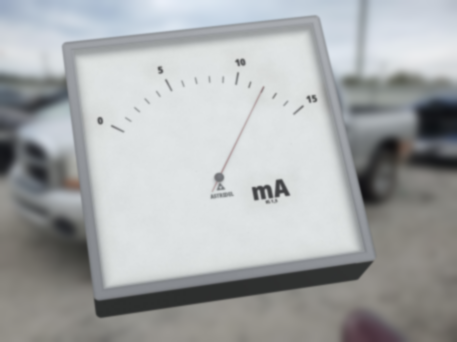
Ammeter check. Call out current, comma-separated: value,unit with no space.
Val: 12,mA
